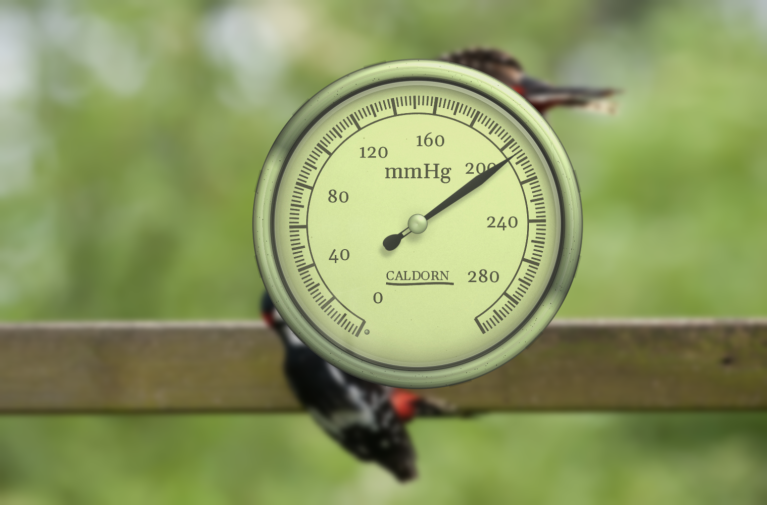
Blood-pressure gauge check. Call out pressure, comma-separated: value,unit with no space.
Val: 206,mmHg
